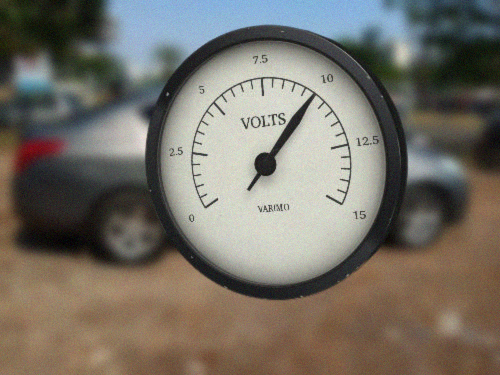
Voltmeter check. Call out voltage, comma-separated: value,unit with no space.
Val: 10,V
